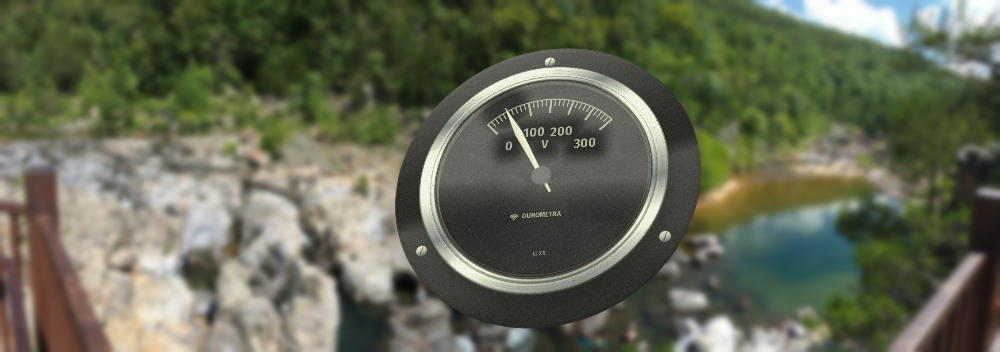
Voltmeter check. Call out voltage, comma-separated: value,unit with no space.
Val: 50,V
